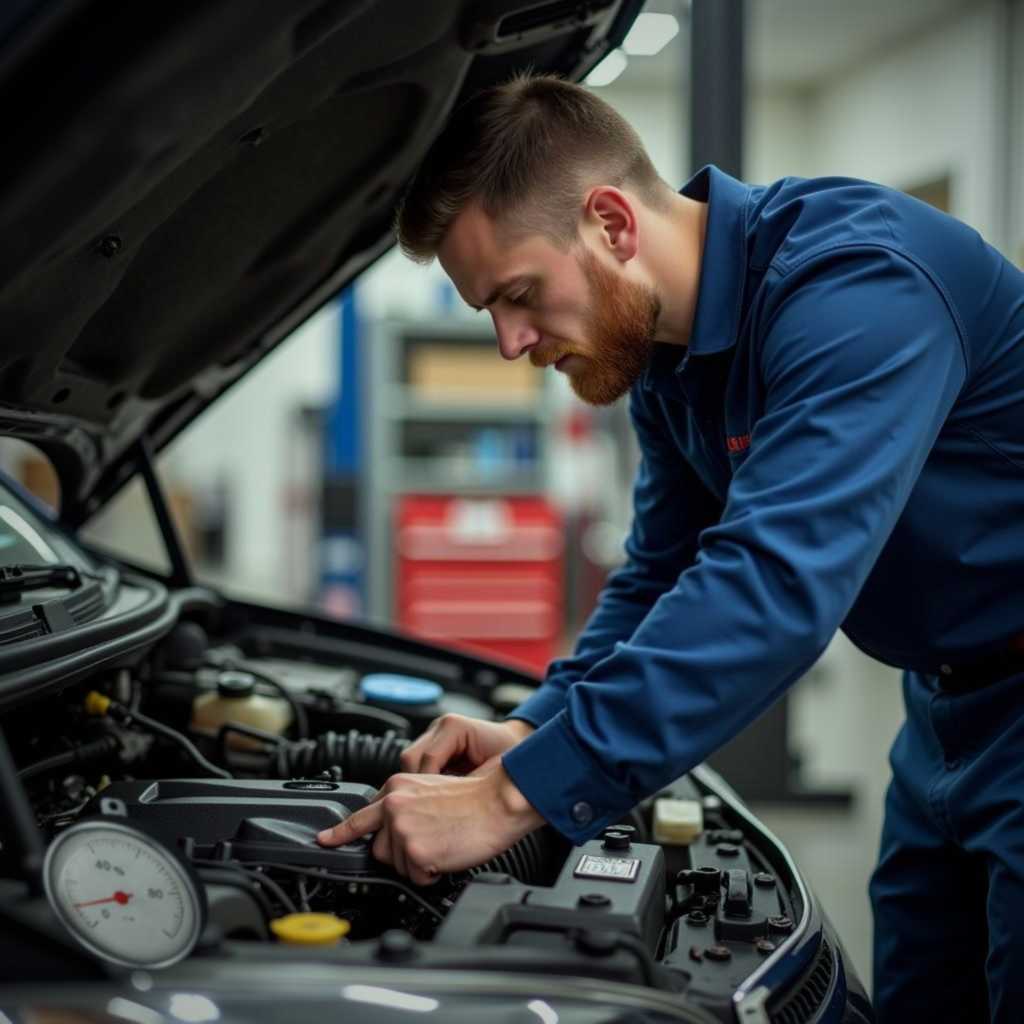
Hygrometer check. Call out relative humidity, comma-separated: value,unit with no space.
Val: 10,%
